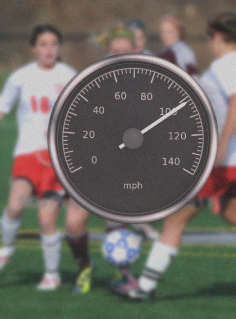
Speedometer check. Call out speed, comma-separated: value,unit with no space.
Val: 102,mph
